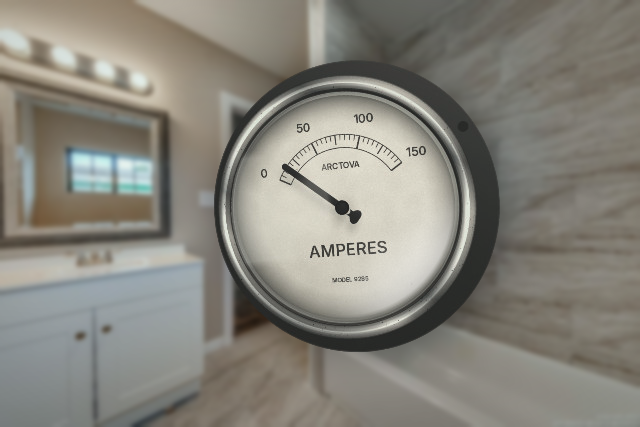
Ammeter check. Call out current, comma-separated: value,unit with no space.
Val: 15,A
